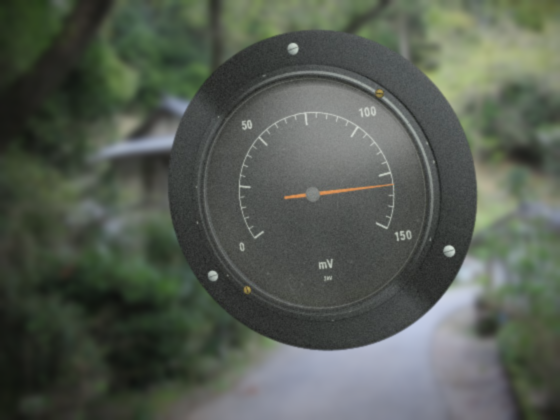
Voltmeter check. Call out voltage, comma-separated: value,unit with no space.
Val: 130,mV
